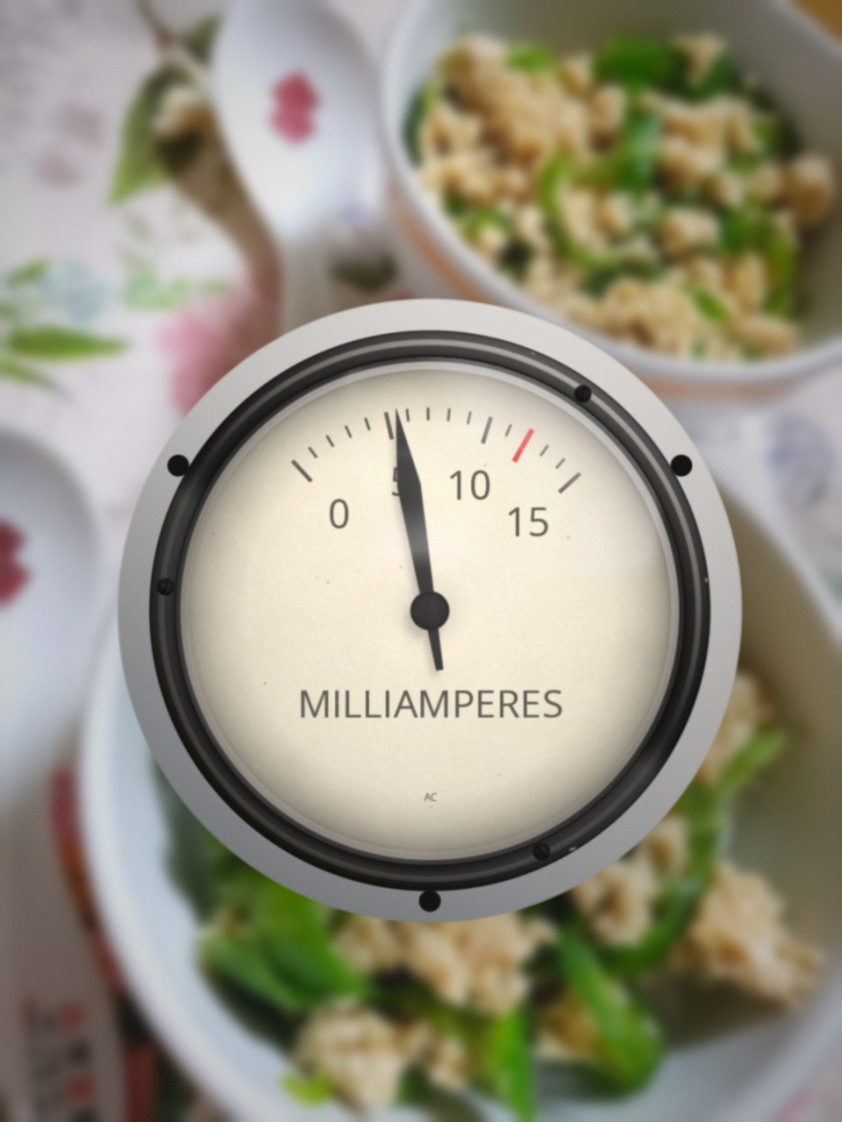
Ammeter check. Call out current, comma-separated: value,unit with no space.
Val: 5.5,mA
